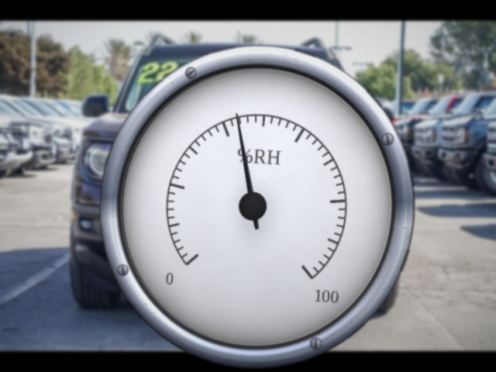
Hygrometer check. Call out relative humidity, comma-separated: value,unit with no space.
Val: 44,%
